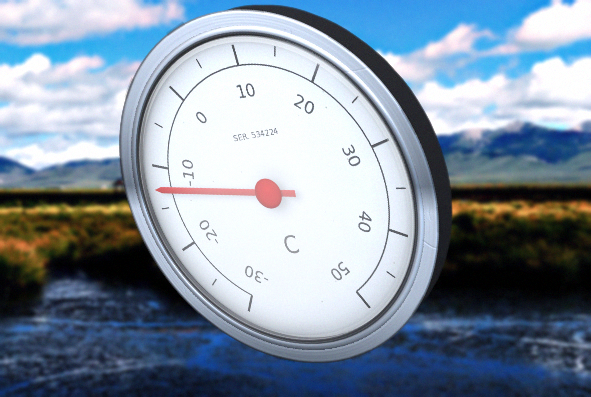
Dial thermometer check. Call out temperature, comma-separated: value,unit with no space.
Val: -12.5,°C
